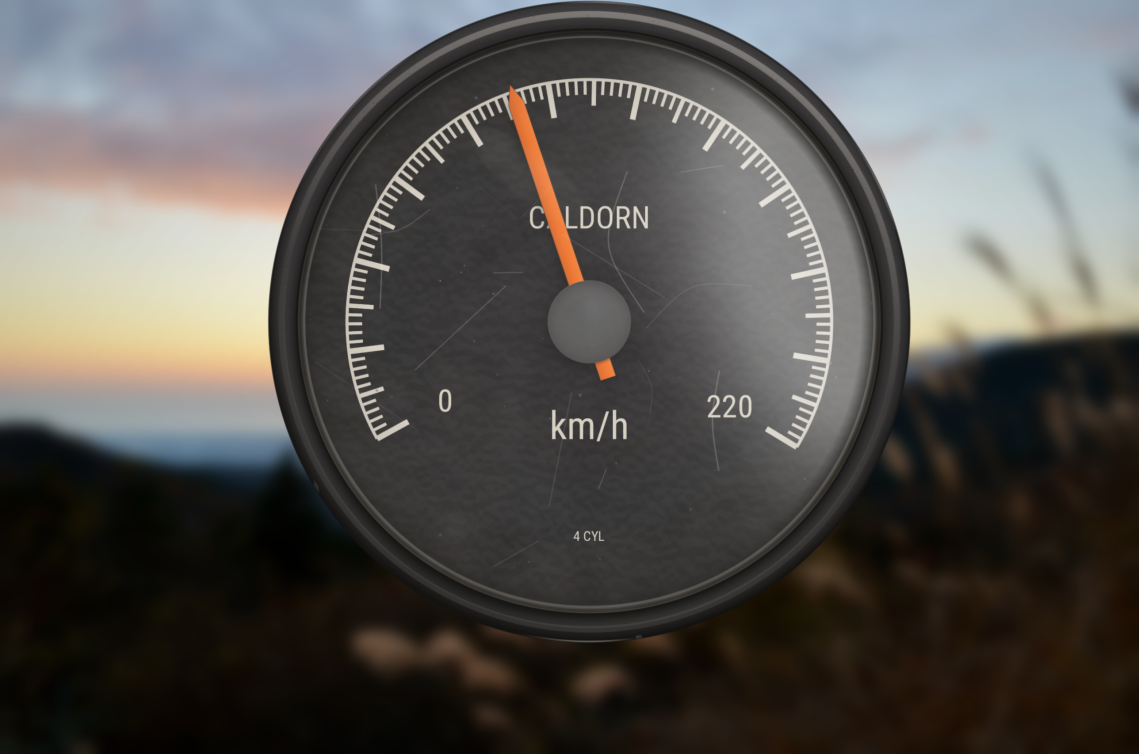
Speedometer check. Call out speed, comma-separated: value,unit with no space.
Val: 92,km/h
